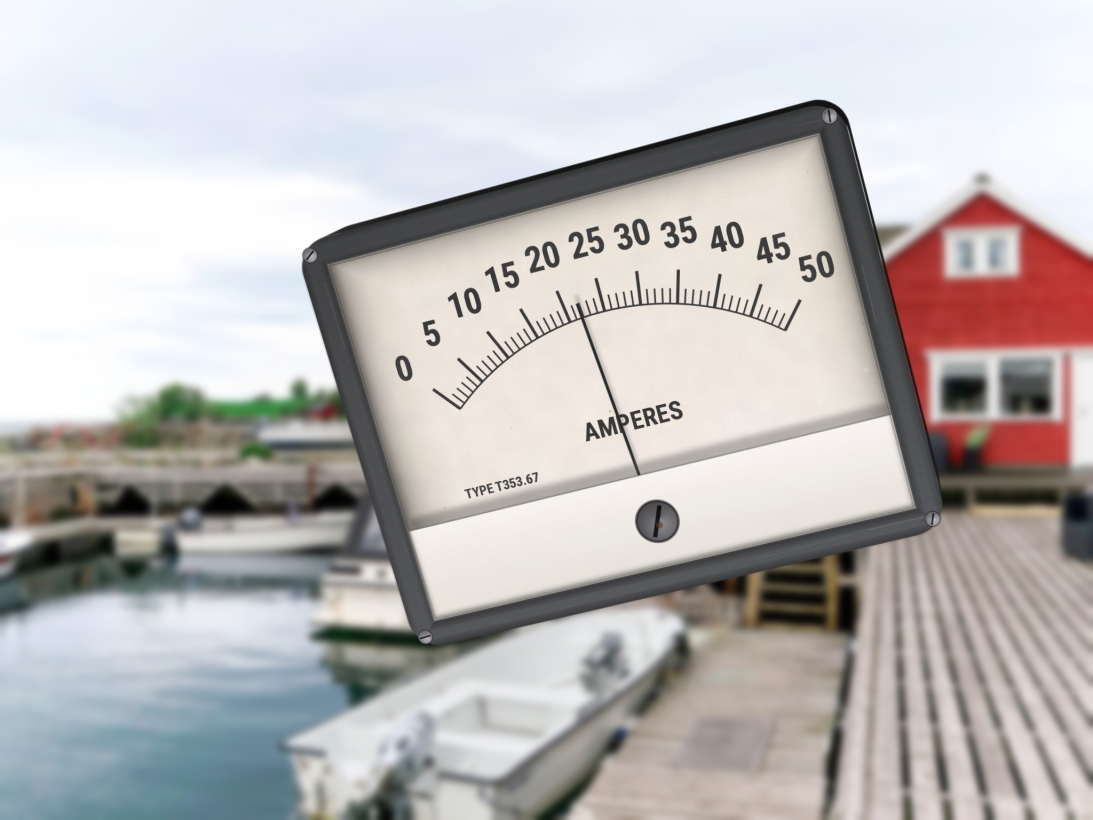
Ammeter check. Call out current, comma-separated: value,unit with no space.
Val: 22,A
